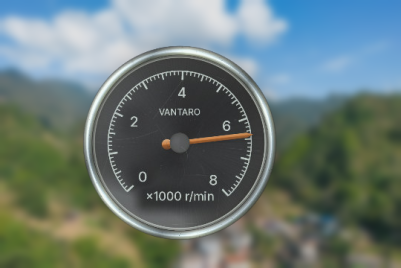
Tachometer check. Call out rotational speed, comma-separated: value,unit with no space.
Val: 6400,rpm
